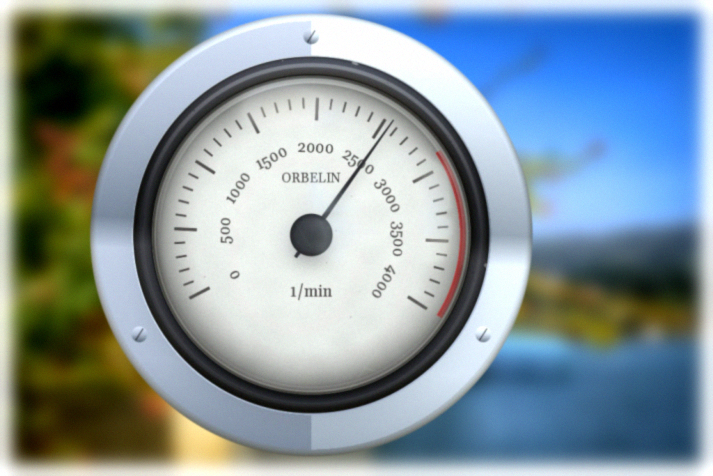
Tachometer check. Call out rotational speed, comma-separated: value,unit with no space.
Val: 2550,rpm
